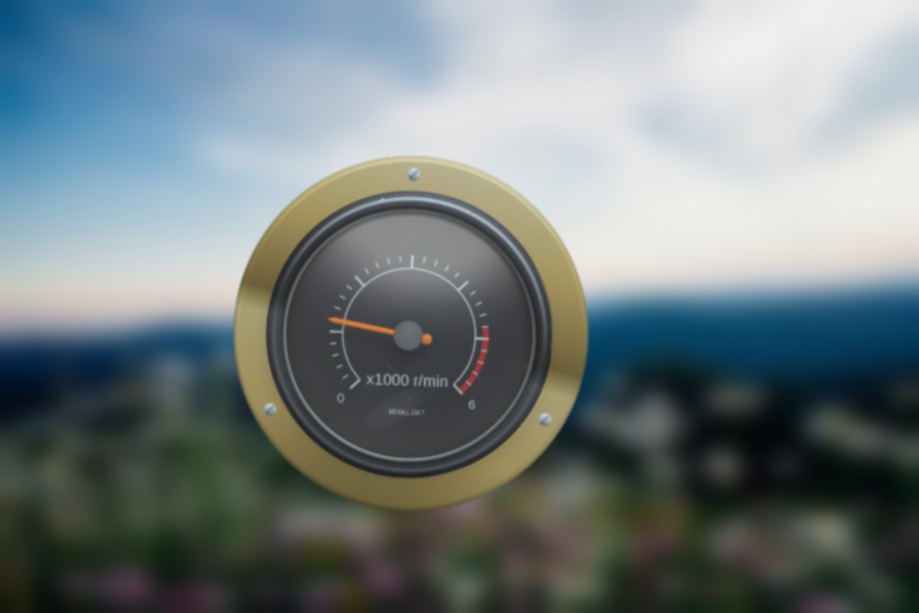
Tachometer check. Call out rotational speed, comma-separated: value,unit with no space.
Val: 1200,rpm
